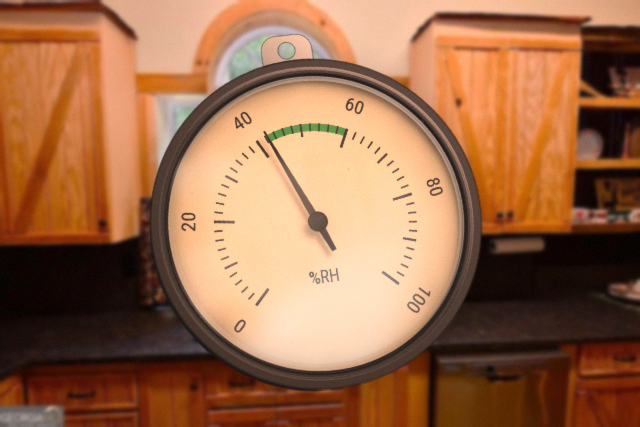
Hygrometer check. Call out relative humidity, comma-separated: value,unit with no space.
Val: 42,%
